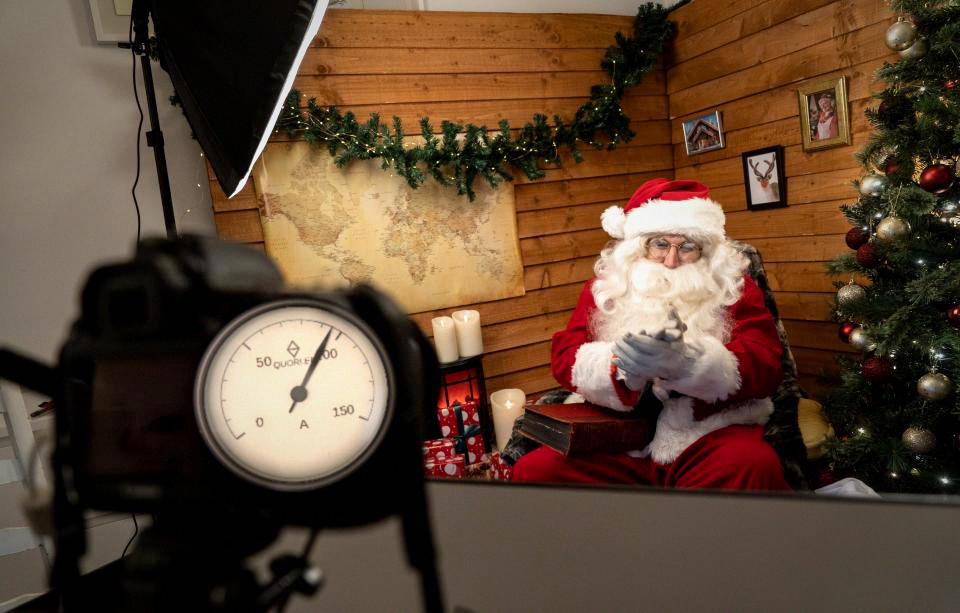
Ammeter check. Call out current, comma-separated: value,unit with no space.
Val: 95,A
